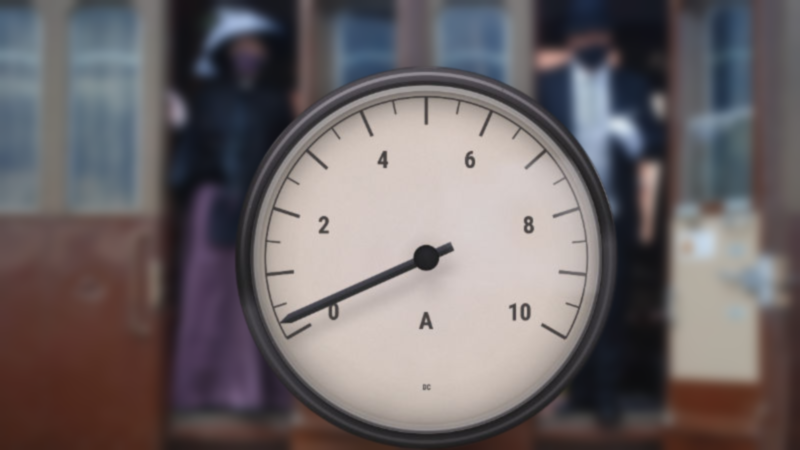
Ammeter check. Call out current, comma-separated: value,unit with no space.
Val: 0.25,A
